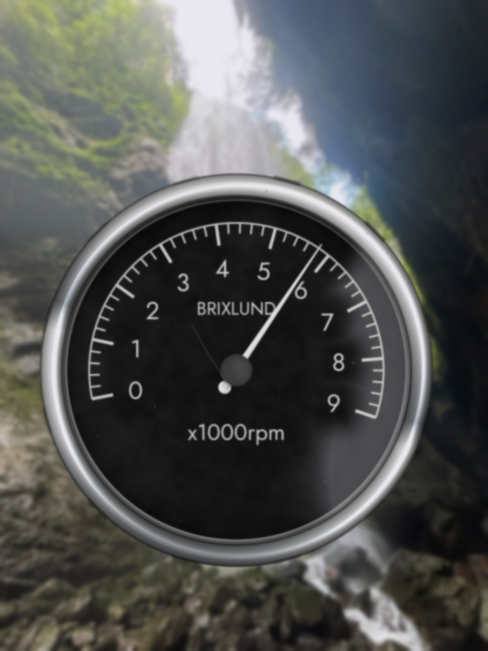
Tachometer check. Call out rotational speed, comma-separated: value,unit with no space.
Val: 5800,rpm
